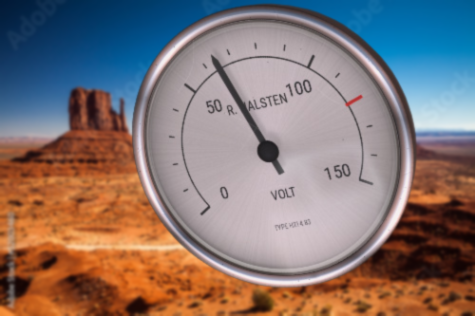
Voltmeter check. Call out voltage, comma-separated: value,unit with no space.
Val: 65,V
